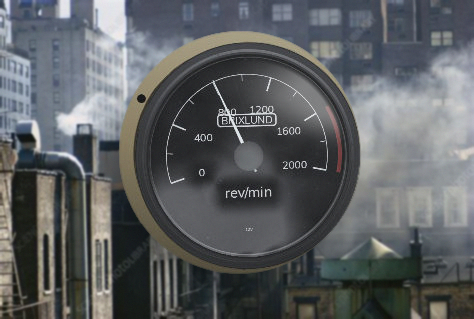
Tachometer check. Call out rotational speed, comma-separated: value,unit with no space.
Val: 800,rpm
